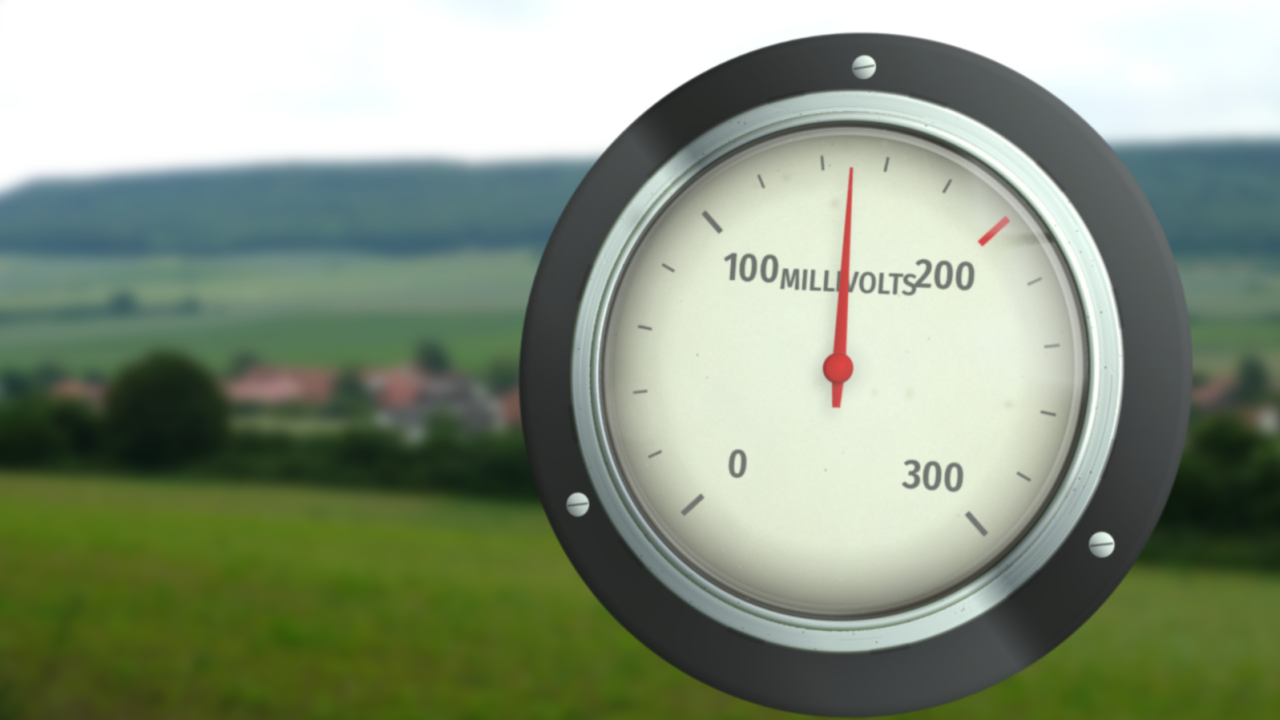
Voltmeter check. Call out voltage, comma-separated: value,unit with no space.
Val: 150,mV
